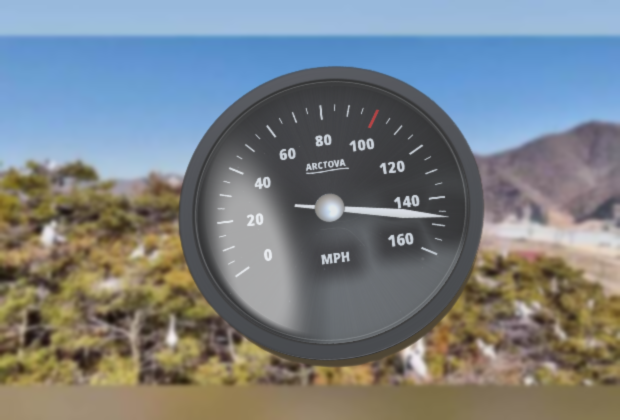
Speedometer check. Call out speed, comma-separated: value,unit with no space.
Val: 147.5,mph
